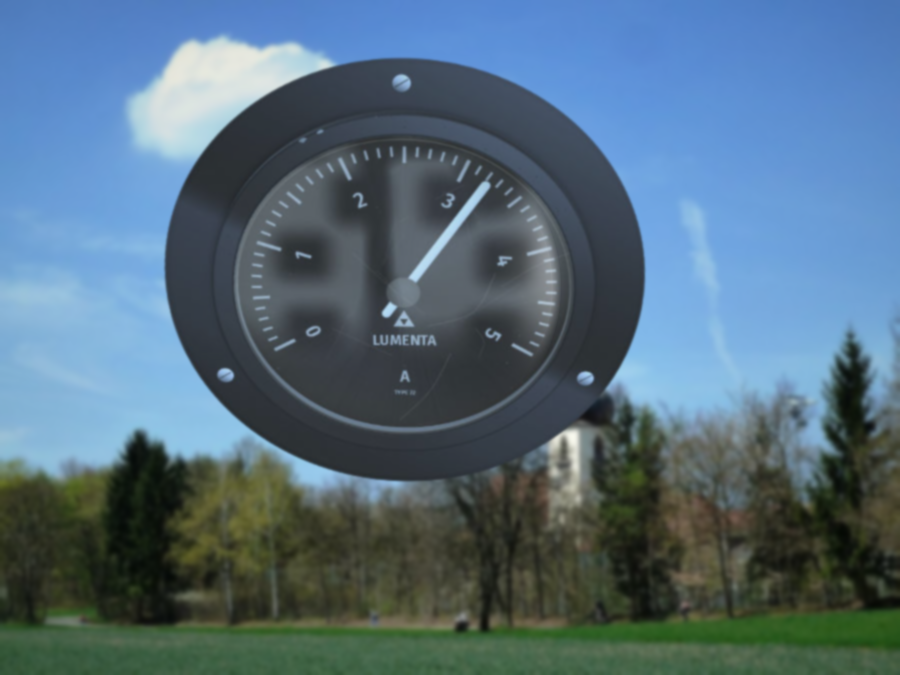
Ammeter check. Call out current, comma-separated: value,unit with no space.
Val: 3.2,A
